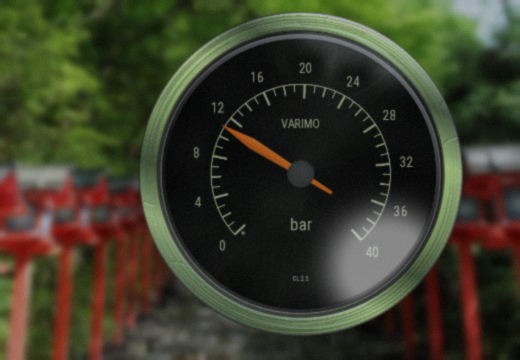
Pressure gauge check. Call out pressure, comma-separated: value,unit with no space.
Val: 11,bar
